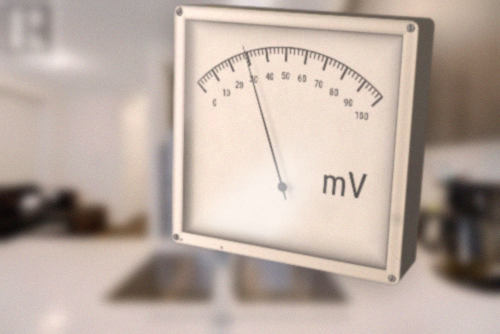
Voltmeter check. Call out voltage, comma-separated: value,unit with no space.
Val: 30,mV
